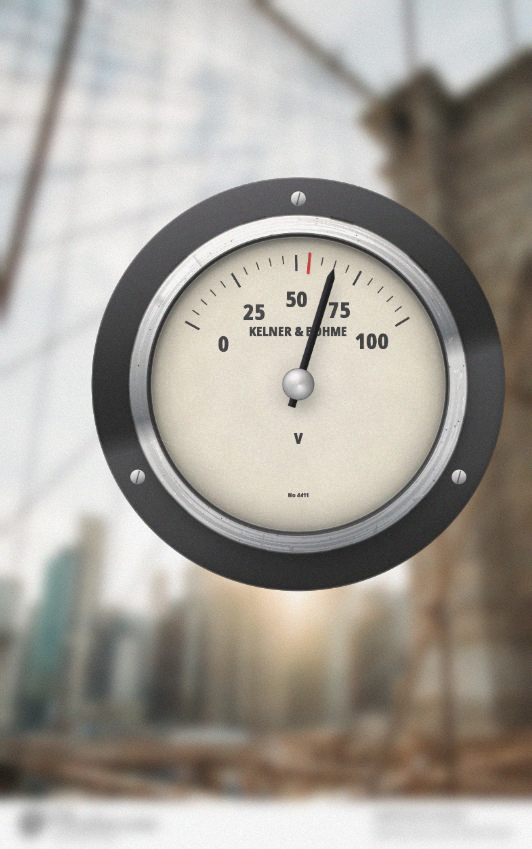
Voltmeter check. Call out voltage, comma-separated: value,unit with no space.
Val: 65,V
